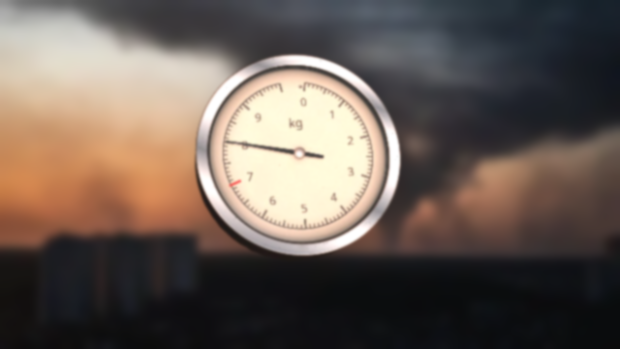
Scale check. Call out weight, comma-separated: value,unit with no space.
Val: 8,kg
